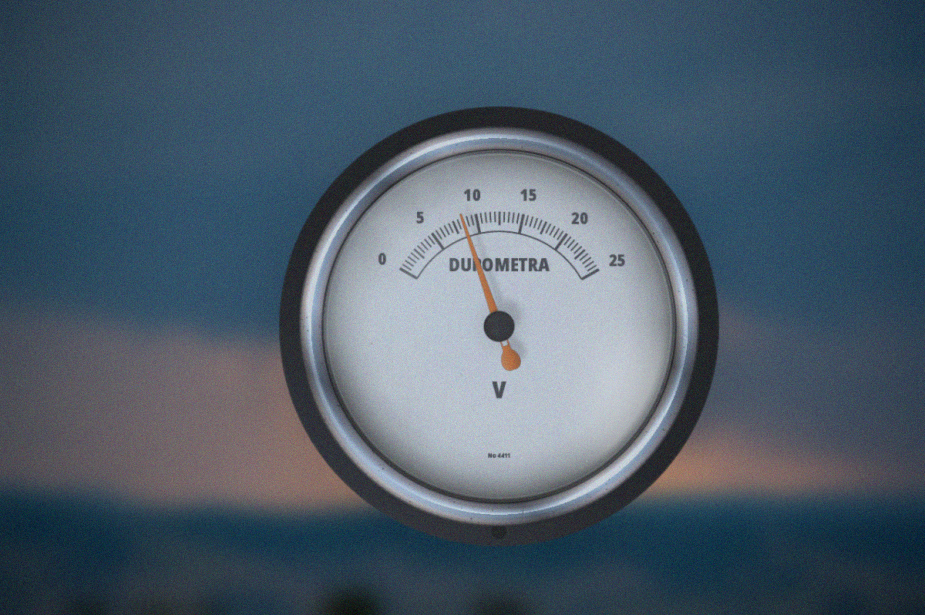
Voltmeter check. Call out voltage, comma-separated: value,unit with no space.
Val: 8.5,V
